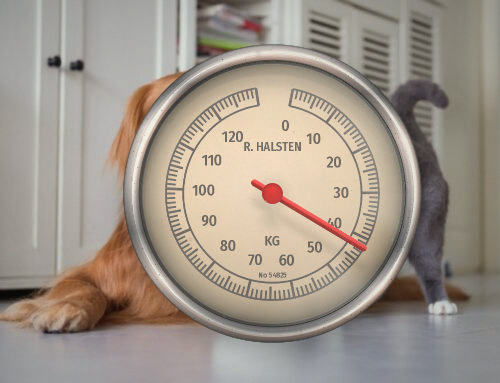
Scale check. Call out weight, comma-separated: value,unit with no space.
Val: 42,kg
